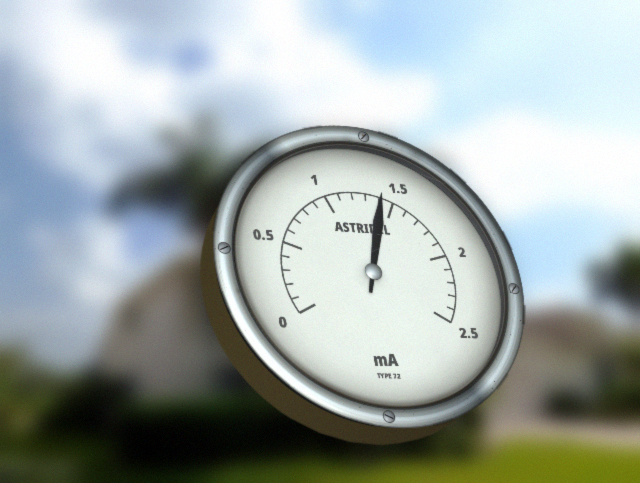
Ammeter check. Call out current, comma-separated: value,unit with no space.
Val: 1.4,mA
